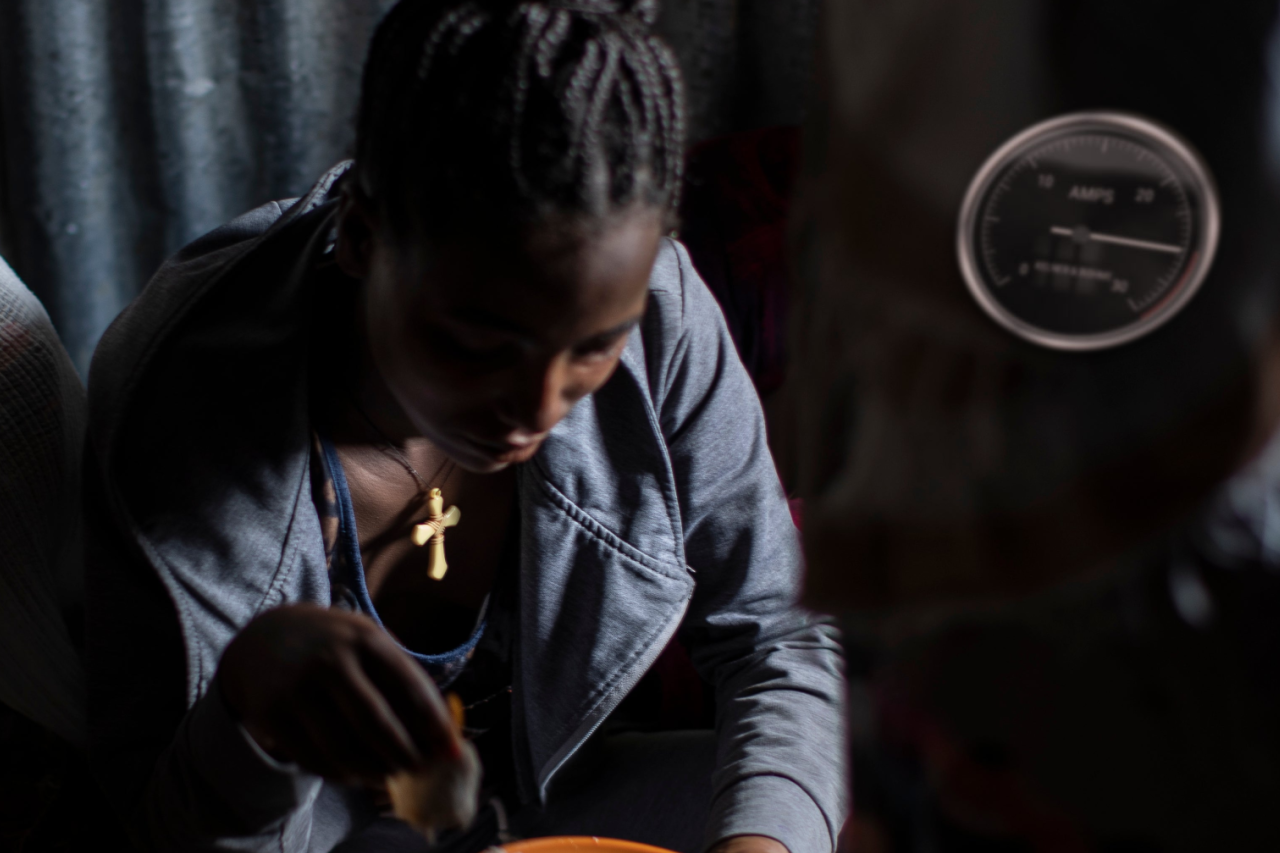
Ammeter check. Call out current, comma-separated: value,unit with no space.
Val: 25,A
